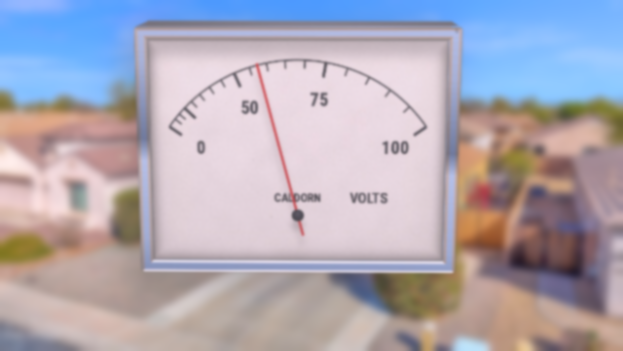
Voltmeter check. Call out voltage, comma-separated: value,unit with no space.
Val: 57.5,V
